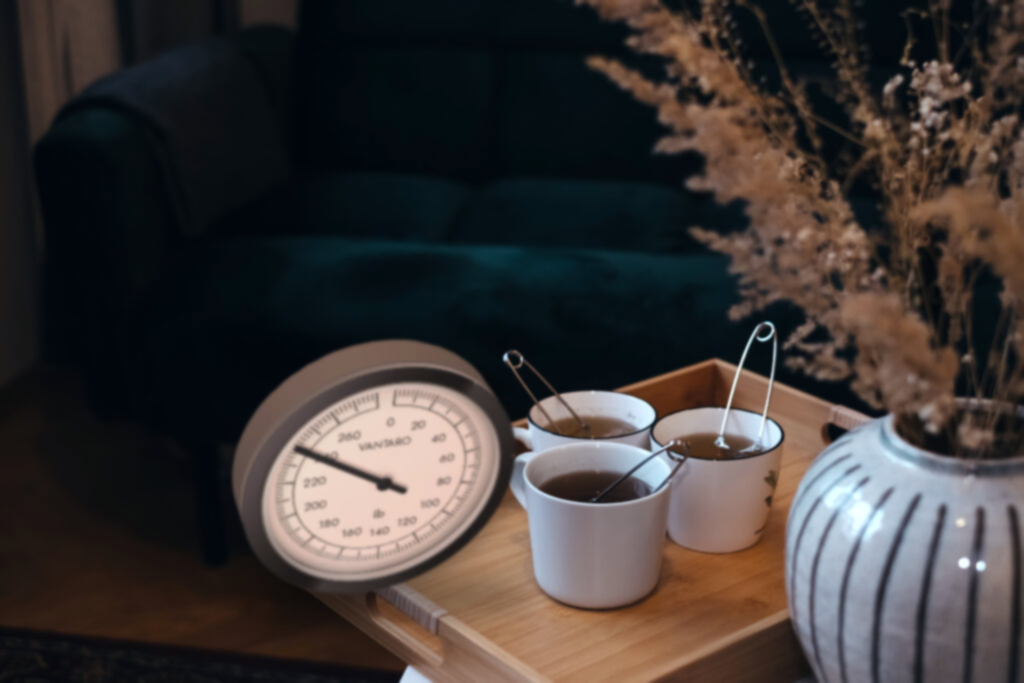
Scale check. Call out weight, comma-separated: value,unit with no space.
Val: 240,lb
